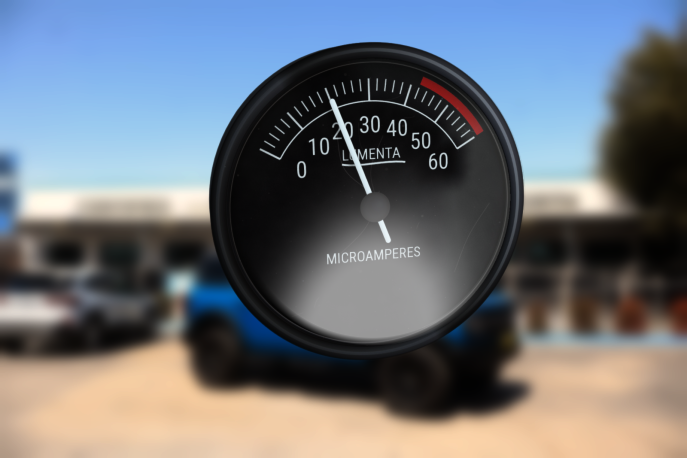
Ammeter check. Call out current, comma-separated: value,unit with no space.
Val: 20,µA
